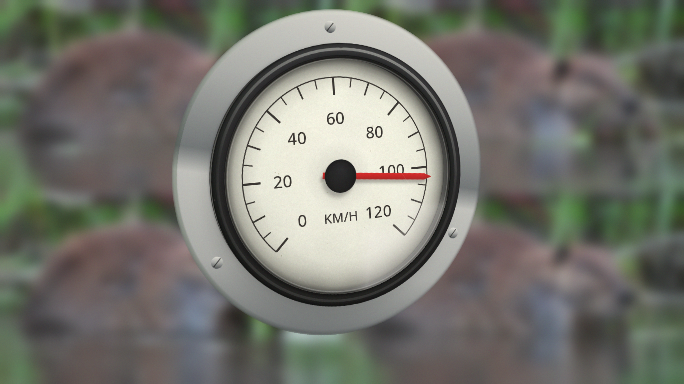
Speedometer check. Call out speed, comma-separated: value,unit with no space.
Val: 102.5,km/h
